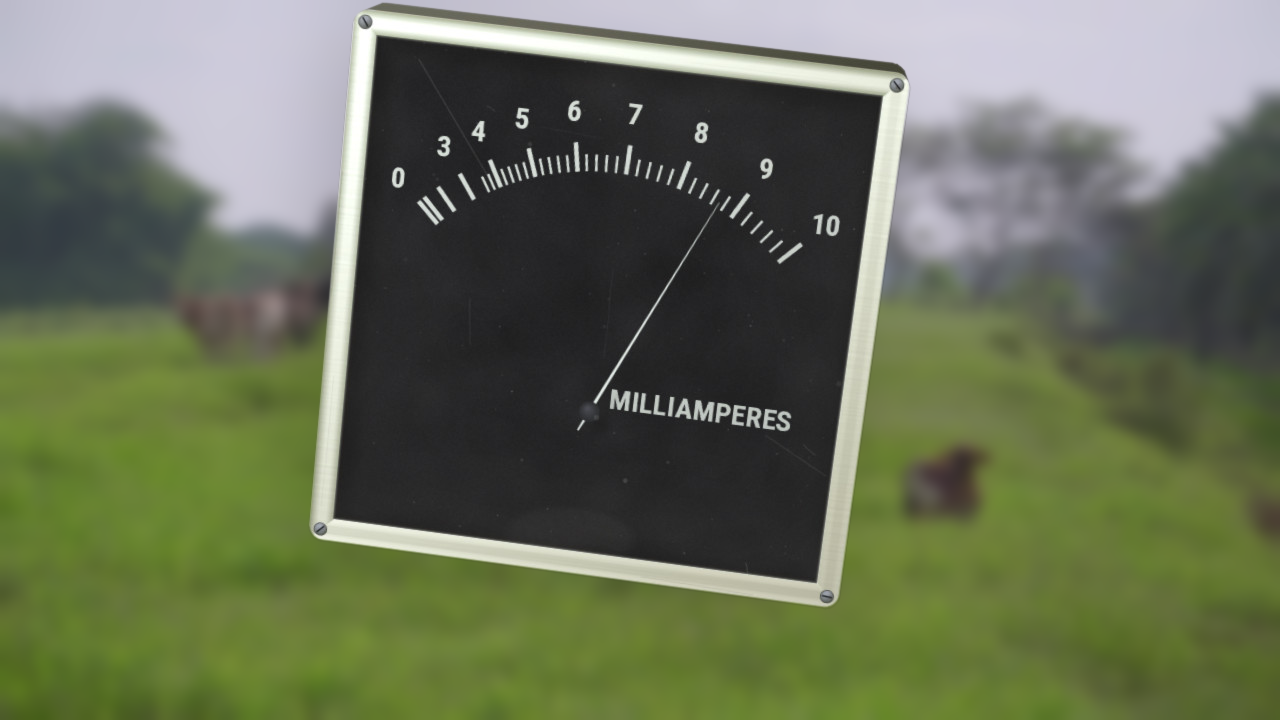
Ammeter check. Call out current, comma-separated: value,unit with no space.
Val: 8.7,mA
